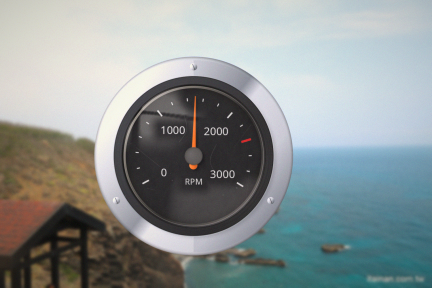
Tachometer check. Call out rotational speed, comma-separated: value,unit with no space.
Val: 1500,rpm
